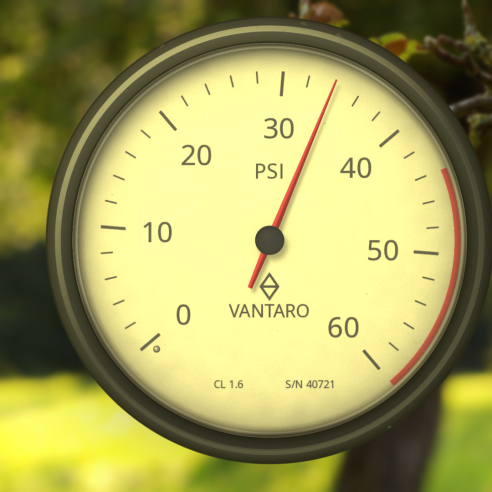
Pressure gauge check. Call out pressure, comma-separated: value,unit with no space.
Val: 34,psi
